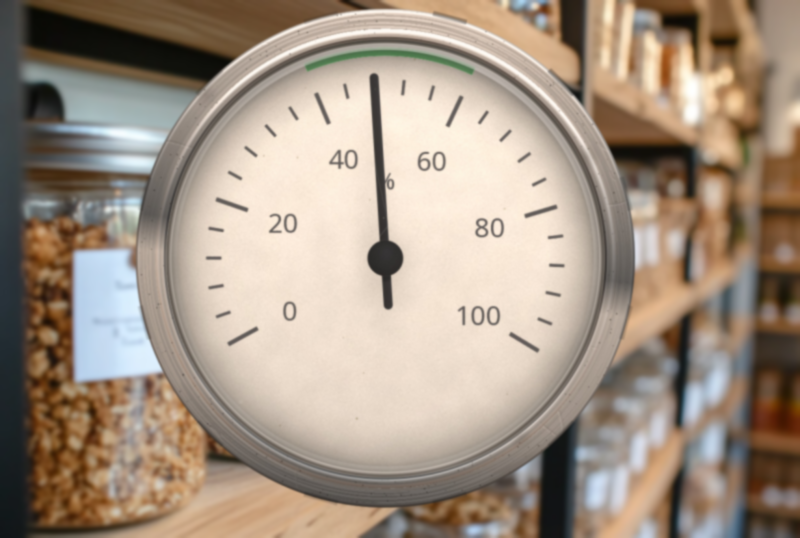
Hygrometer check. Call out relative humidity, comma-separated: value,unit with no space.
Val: 48,%
